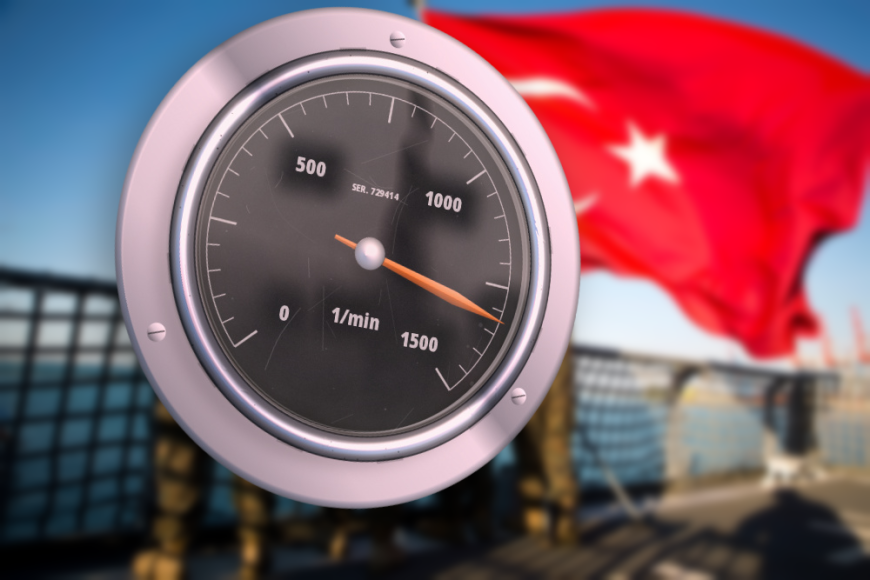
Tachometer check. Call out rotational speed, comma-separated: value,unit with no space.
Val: 1325,rpm
